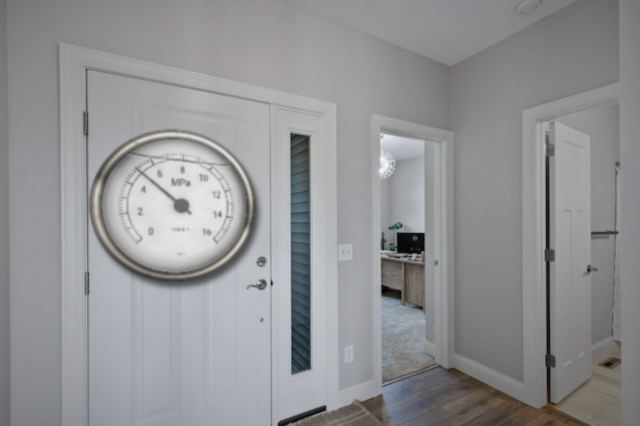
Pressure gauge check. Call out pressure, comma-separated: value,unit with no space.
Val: 5,MPa
